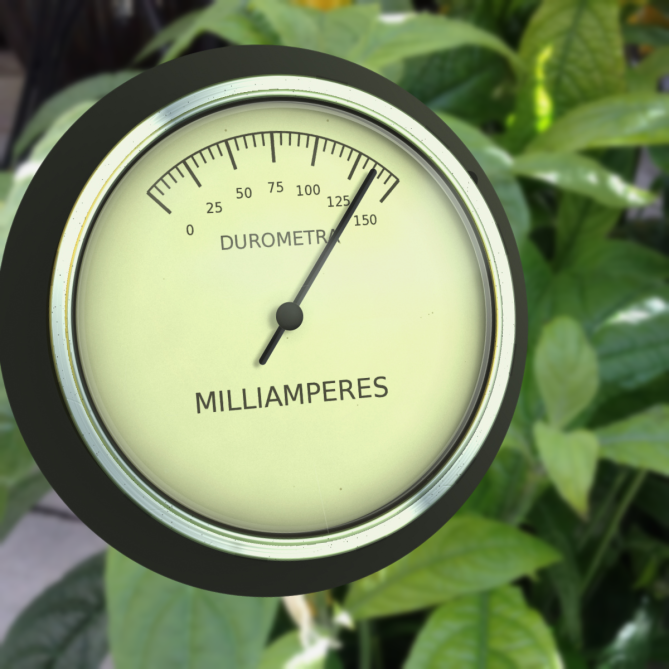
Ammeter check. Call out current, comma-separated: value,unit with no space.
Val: 135,mA
